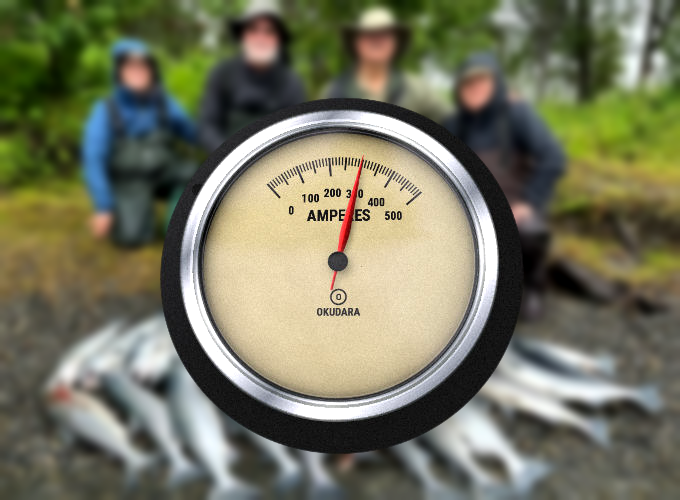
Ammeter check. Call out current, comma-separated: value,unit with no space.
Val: 300,A
